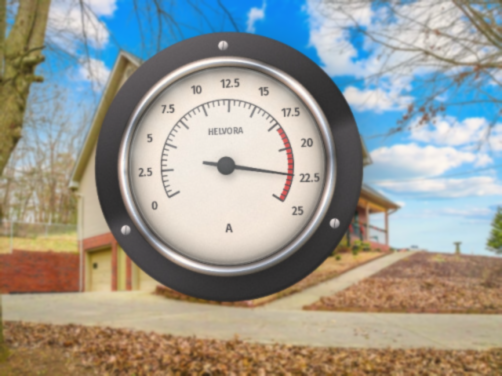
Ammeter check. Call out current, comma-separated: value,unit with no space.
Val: 22.5,A
